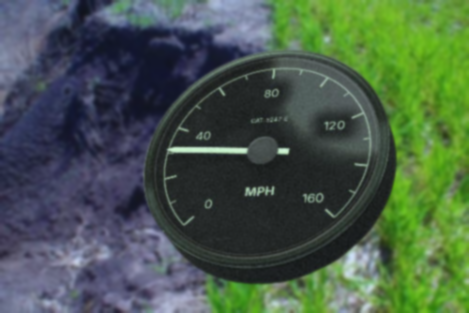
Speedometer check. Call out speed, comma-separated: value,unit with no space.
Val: 30,mph
